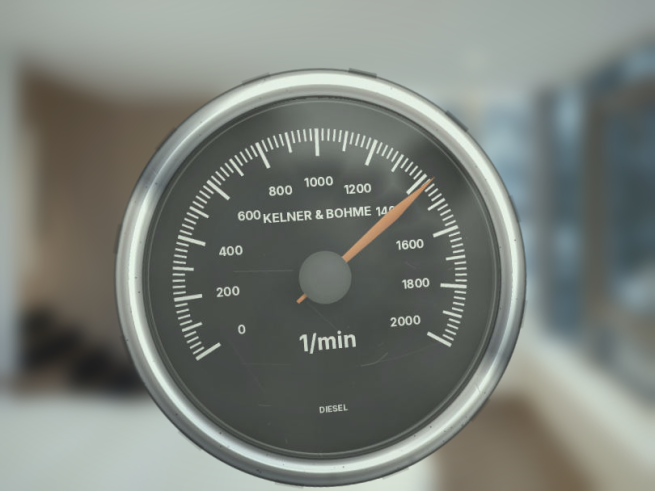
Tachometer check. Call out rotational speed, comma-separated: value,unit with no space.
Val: 1420,rpm
